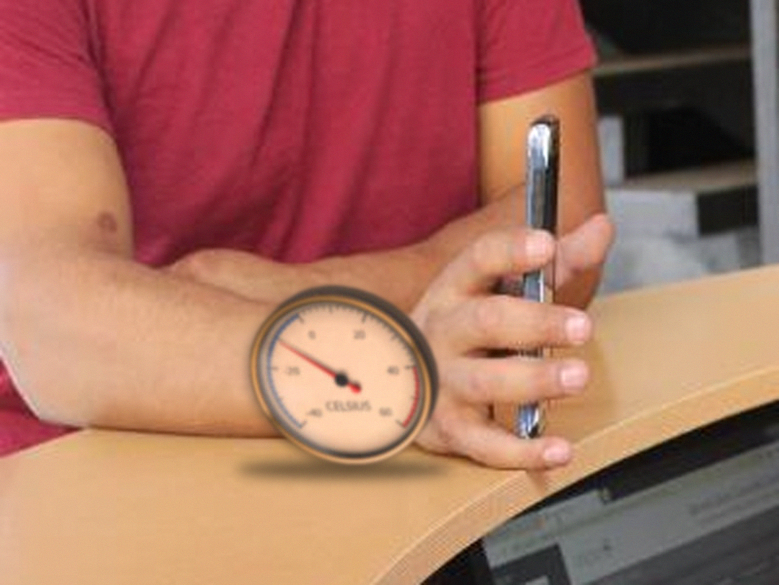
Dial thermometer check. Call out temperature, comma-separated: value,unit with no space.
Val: -10,°C
